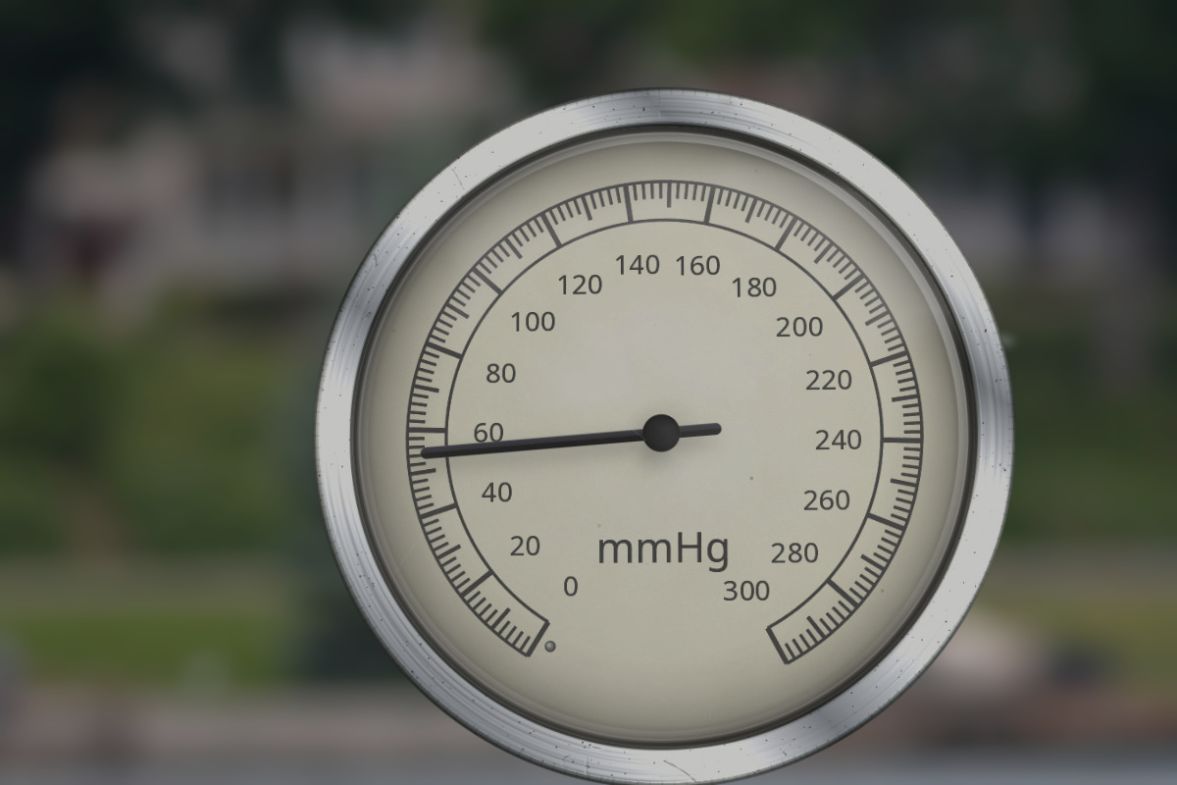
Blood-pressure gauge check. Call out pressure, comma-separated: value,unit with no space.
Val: 54,mmHg
